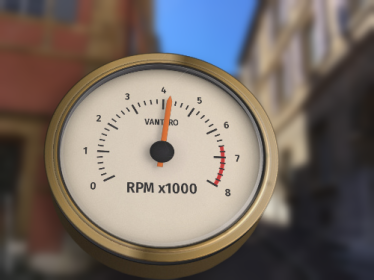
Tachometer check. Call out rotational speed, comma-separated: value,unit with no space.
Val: 4200,rpm
